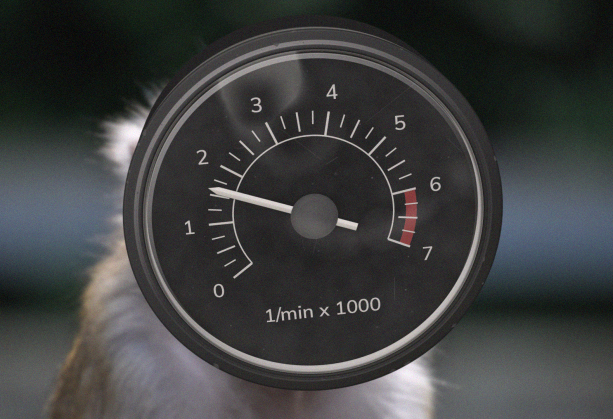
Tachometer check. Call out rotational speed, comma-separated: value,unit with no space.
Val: 1625,rpm
